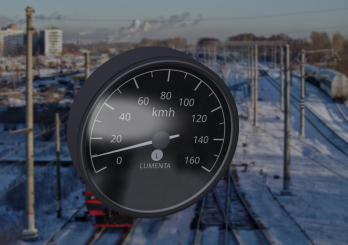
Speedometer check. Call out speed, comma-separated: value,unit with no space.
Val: 10,km/h
